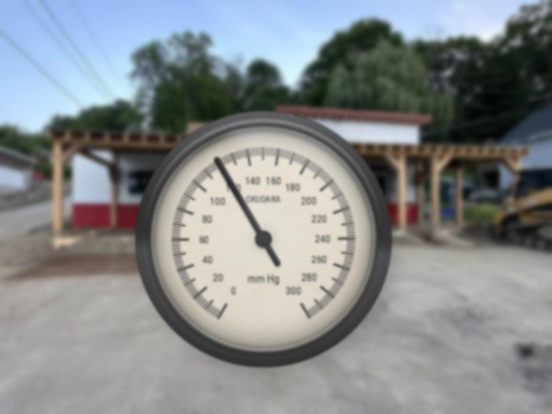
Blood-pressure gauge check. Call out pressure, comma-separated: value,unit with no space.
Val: 120,mmHg
